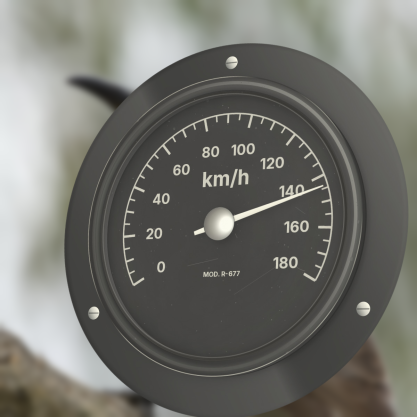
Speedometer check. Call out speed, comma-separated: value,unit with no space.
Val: 145,km/h
